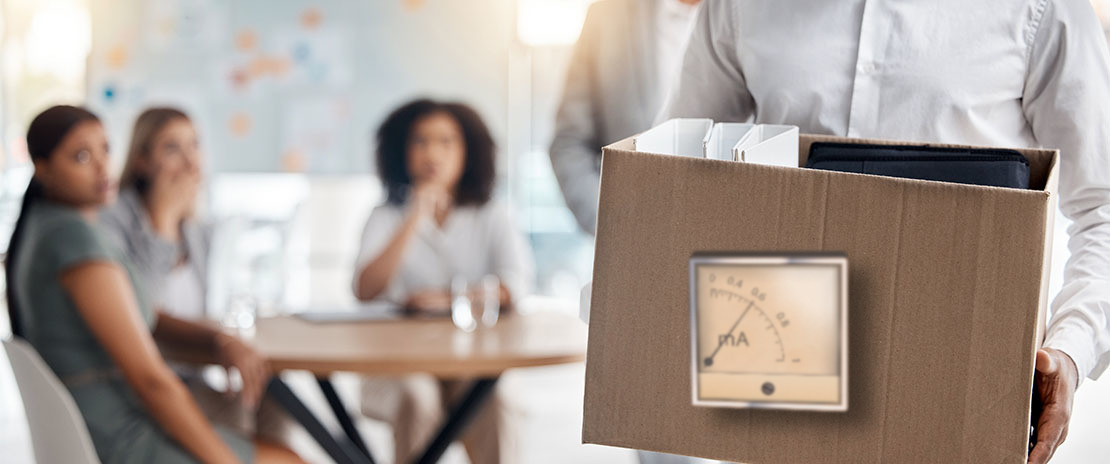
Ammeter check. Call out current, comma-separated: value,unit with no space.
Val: 0.6,mA
